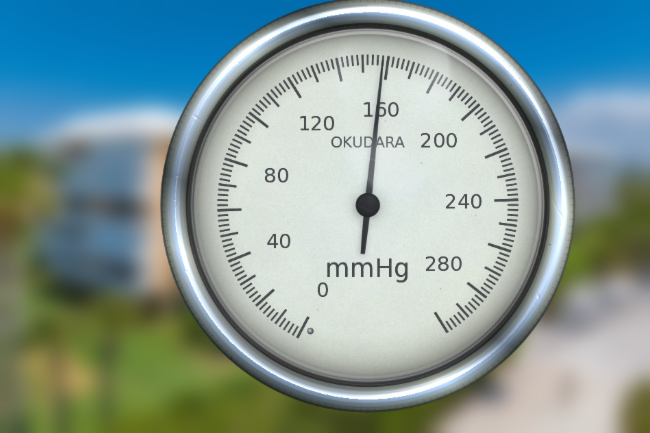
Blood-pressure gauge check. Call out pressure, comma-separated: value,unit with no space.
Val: 158,mmHg
